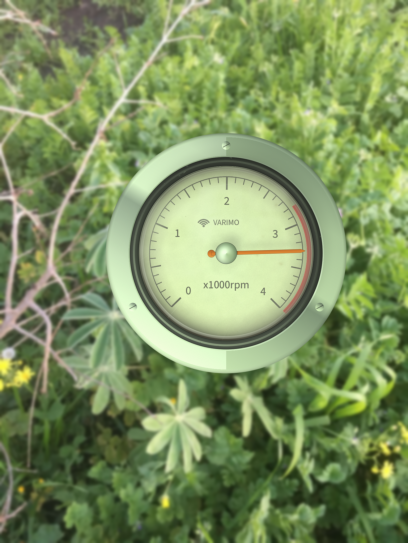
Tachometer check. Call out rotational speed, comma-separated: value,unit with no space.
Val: 3300,rpm
